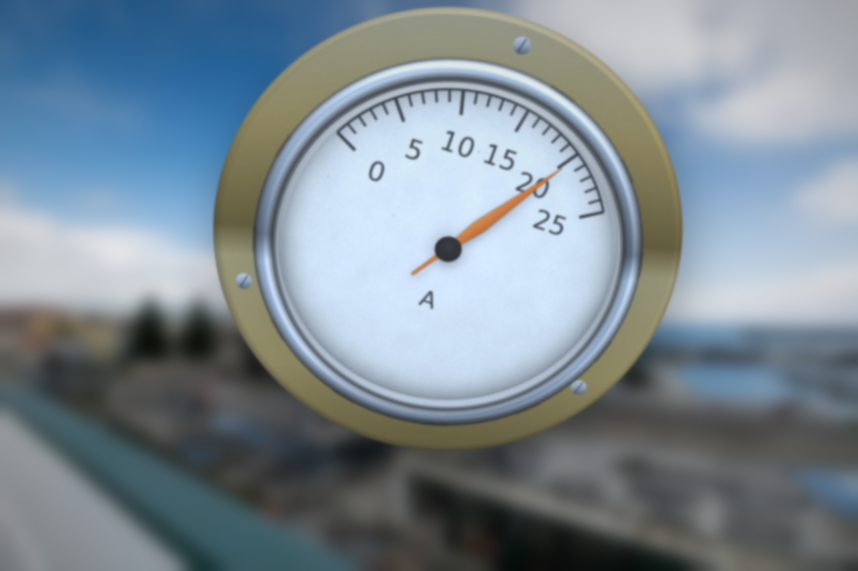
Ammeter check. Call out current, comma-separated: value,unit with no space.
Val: 20,A
